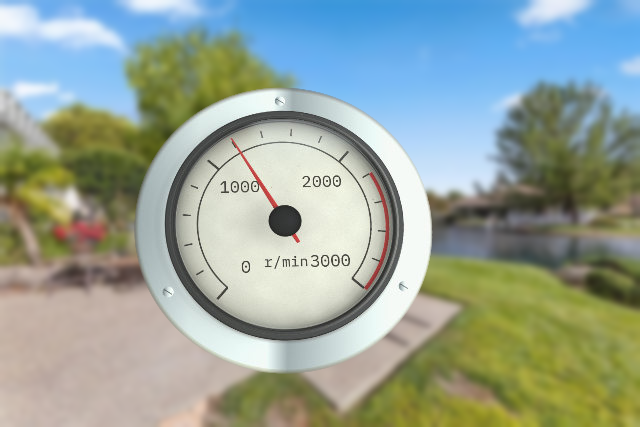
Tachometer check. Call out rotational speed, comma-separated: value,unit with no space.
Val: 1200,rpm
